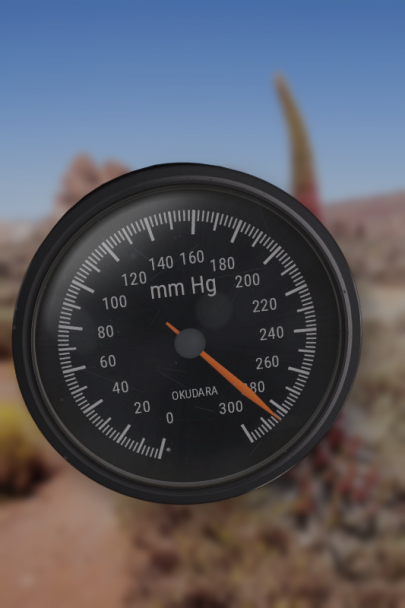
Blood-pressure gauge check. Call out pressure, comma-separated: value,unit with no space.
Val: 284,mmHg
